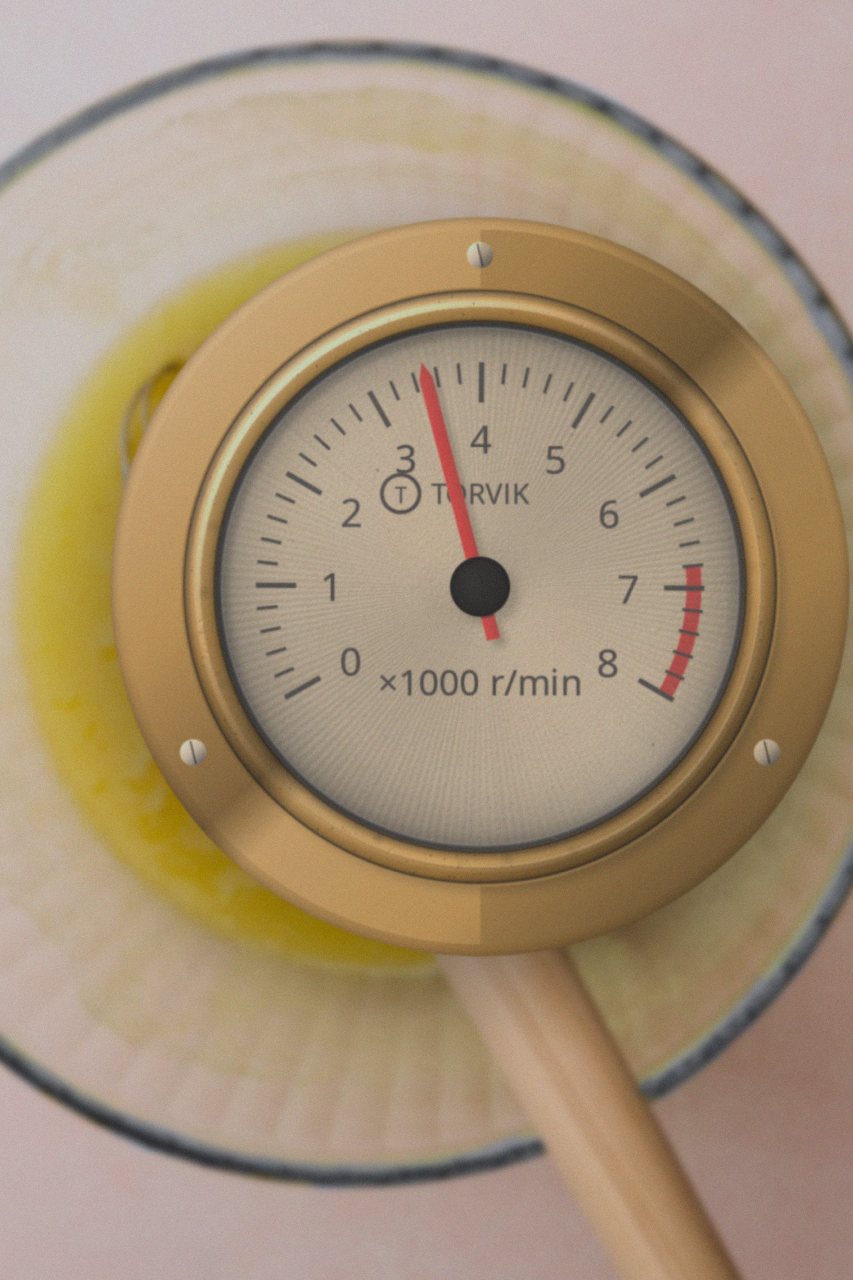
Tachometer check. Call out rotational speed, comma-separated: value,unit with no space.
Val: 3500,rpm
